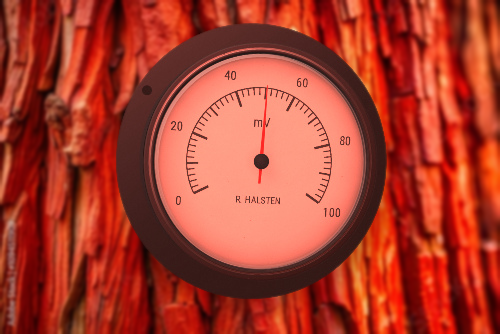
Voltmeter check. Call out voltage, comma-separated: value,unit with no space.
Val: 50,mV
